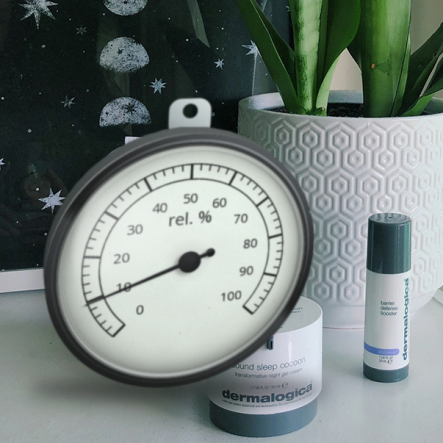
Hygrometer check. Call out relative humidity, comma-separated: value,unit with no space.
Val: 10,%
